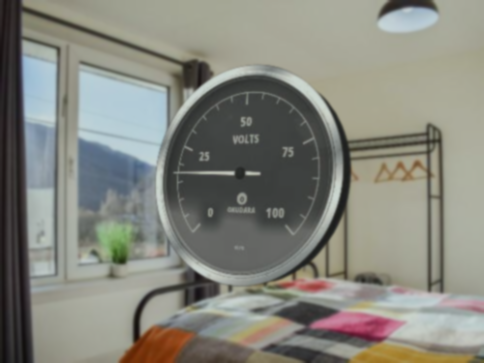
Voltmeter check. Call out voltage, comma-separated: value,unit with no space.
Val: 17.5,V
